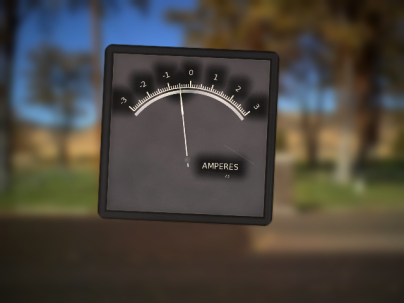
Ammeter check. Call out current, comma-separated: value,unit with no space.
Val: -0.5,A
